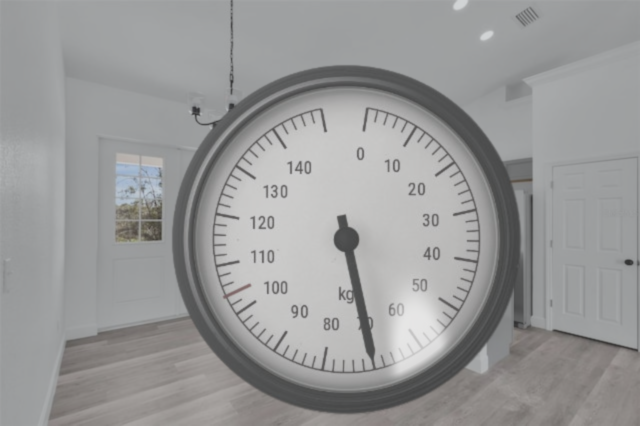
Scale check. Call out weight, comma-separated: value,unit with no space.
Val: 70,kg
